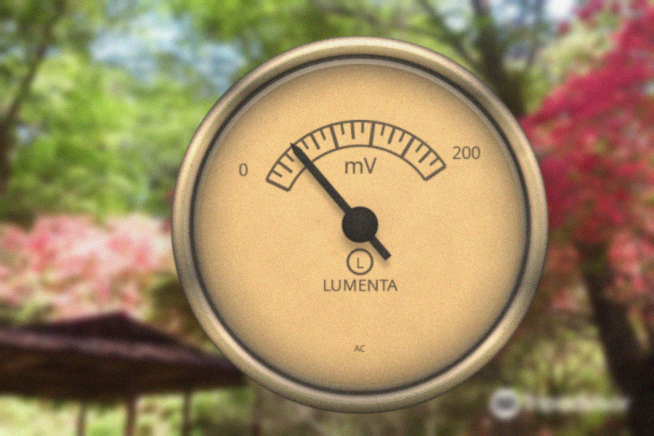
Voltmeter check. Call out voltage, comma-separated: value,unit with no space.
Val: 40,mV
